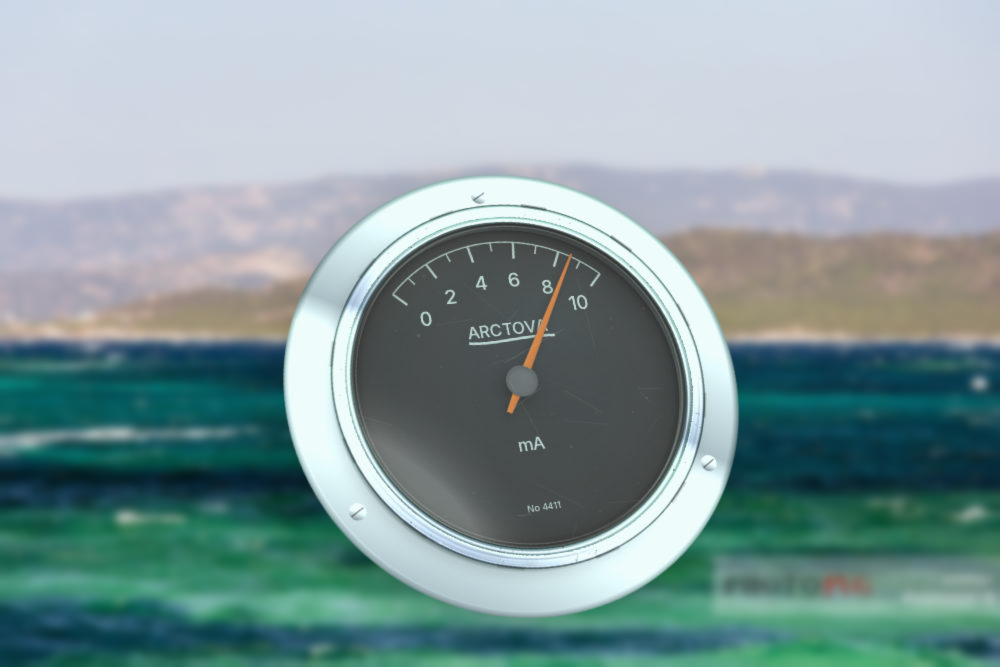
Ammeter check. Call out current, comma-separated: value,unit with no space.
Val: 8.5,mA
